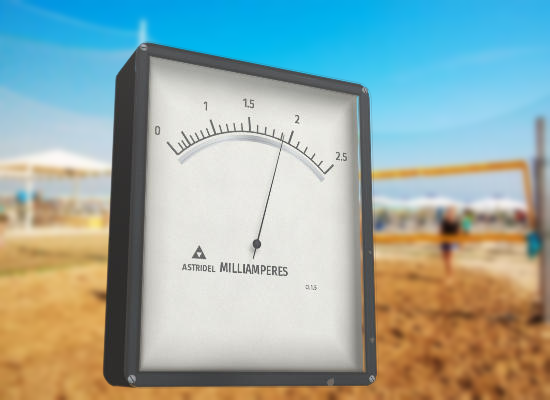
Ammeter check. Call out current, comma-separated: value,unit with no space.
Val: 1.9,mA
